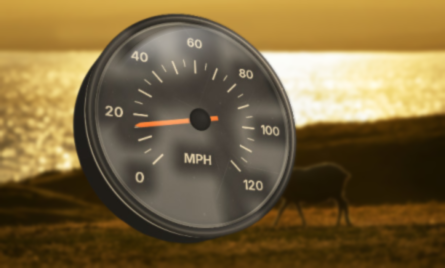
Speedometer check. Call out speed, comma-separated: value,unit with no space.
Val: 15,mph
